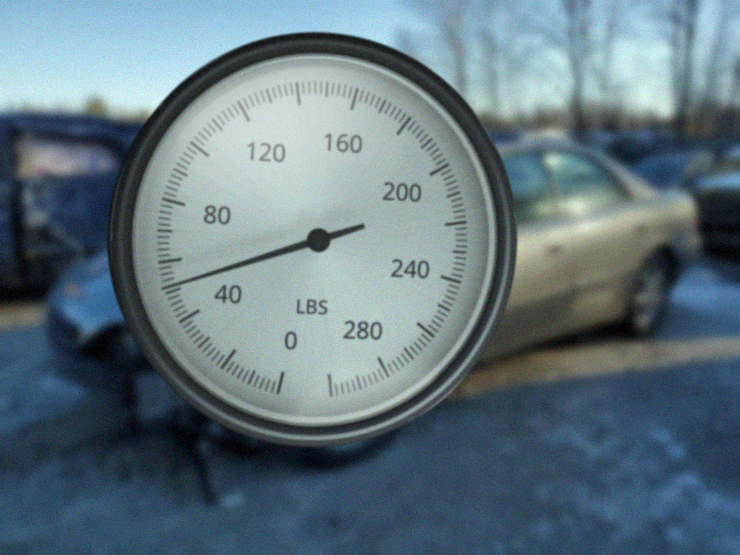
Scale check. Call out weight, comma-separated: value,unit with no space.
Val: 52,lb
